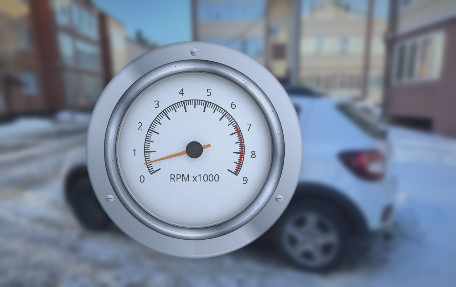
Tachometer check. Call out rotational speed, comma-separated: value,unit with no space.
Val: 500,rpm
